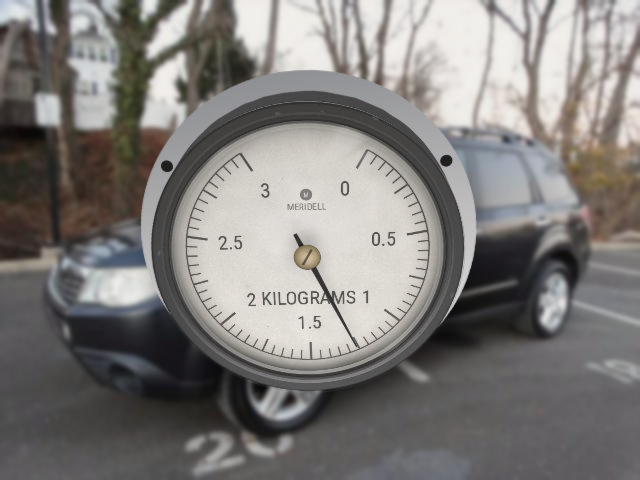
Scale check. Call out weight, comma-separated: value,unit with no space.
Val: 1.25,kg
